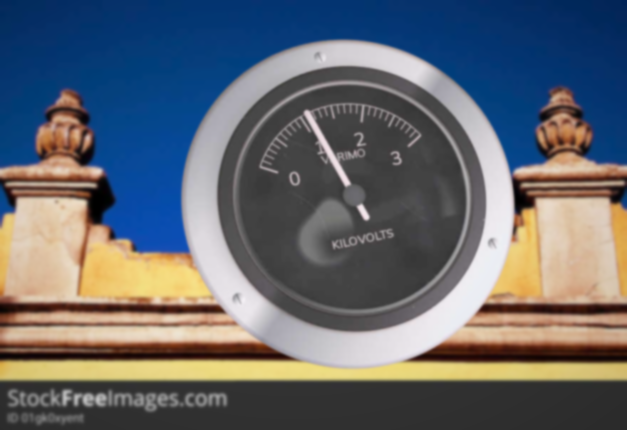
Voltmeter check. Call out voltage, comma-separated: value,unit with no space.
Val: 1.1,kV
